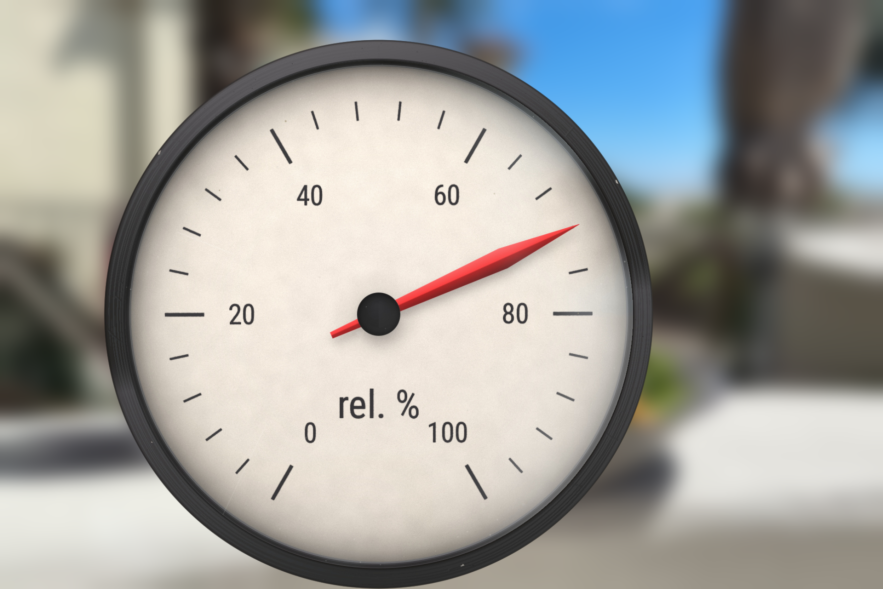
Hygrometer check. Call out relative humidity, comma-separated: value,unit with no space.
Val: 72,%
